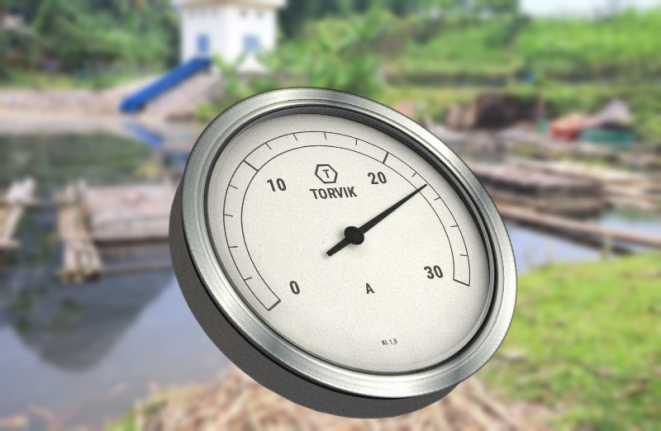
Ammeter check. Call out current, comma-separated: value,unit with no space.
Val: 23,A
